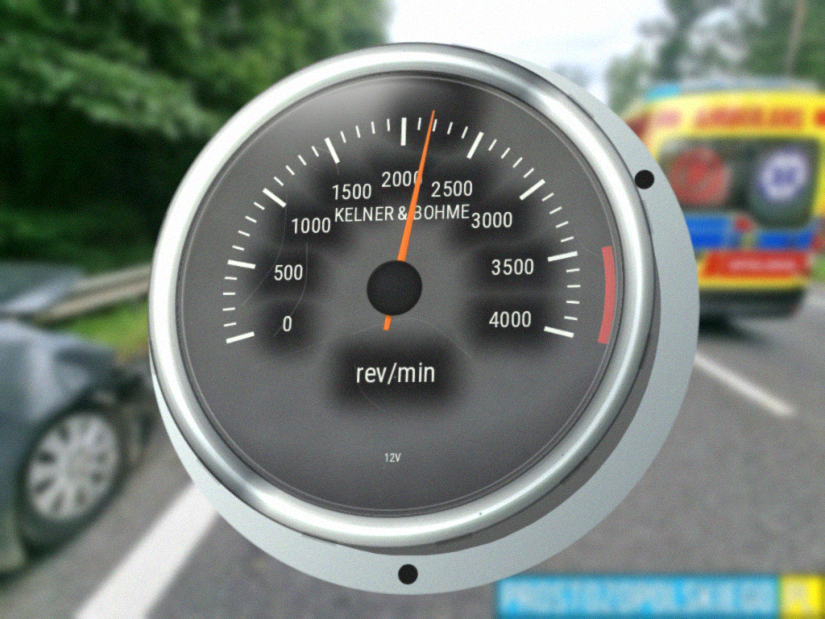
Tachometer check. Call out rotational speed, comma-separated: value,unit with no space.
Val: 2200,rpm
